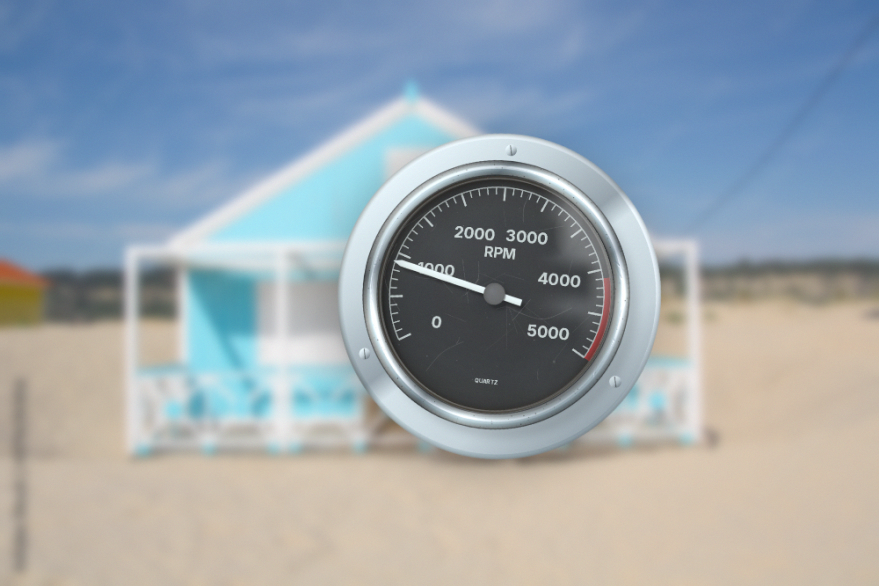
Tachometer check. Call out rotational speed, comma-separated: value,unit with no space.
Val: 900,rpm
